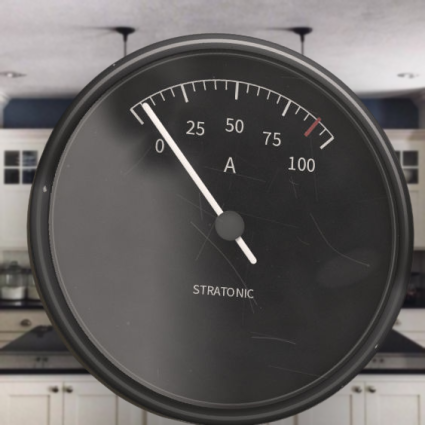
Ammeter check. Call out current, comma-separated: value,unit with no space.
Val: 5,A
